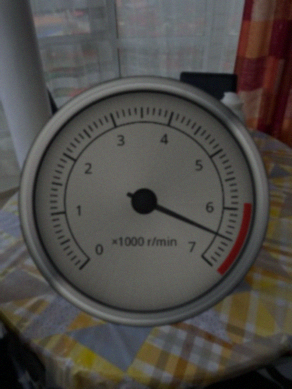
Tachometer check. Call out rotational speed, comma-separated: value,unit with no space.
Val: 6500,rpm
